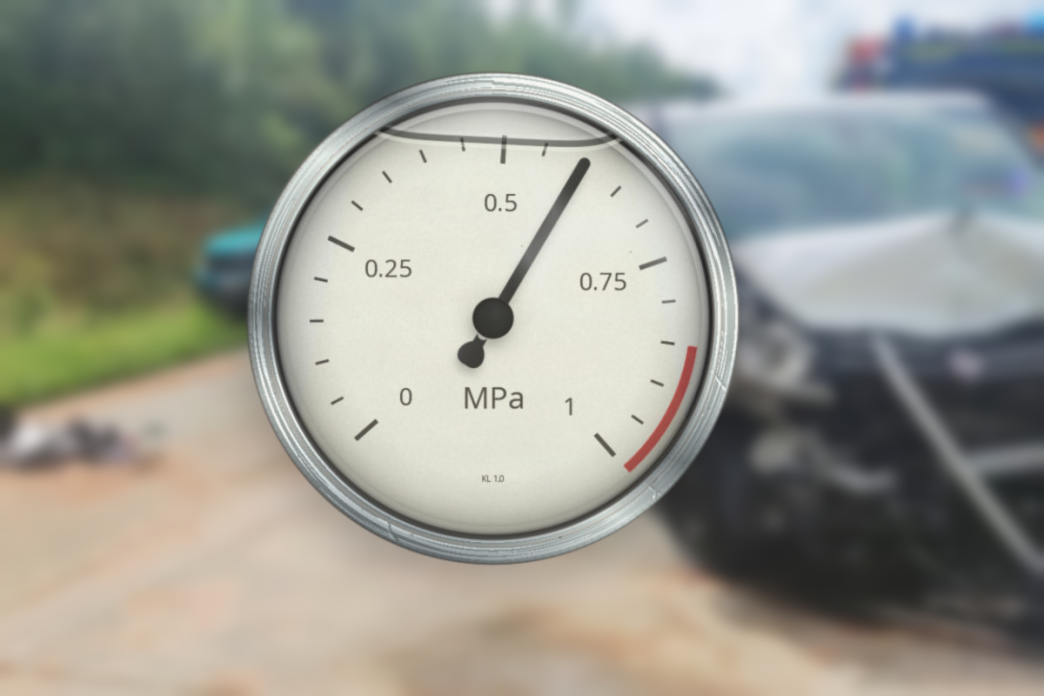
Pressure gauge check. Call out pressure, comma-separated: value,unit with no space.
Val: 0.6,MPa
